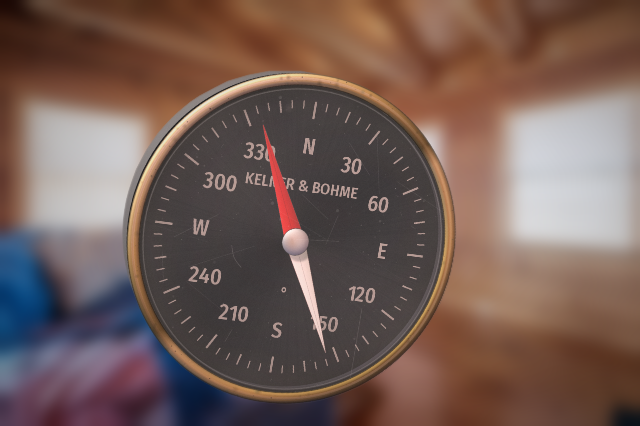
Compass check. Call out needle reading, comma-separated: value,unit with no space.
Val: 335,°
